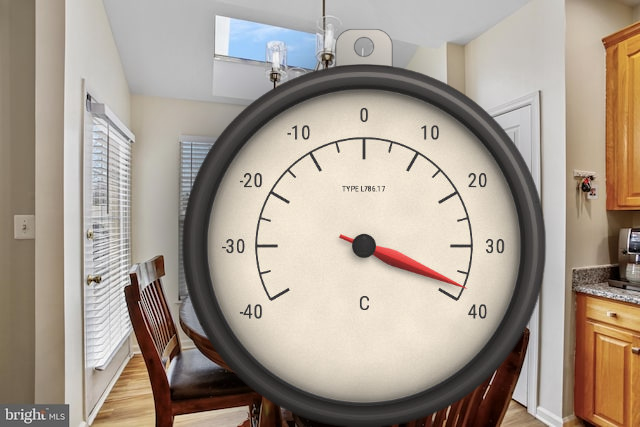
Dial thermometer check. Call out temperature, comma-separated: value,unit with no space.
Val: 37.5,°C
